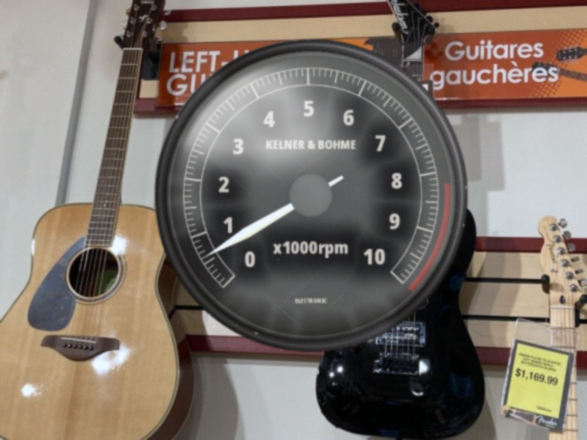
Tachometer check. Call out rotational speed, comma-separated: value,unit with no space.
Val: 600,rpm
